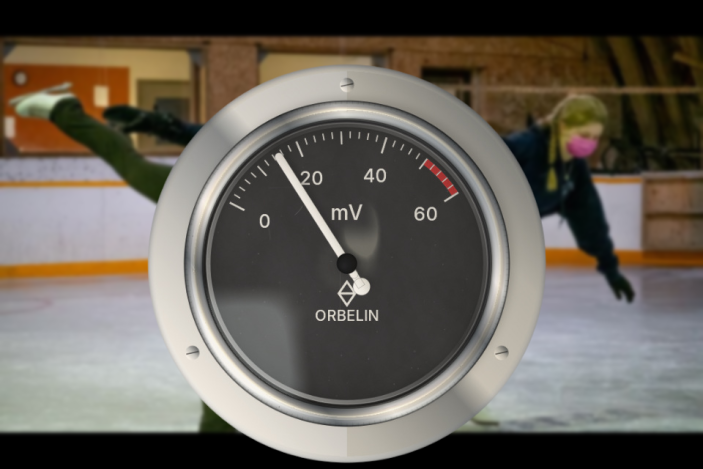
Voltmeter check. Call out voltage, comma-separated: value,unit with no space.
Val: 15,mV
